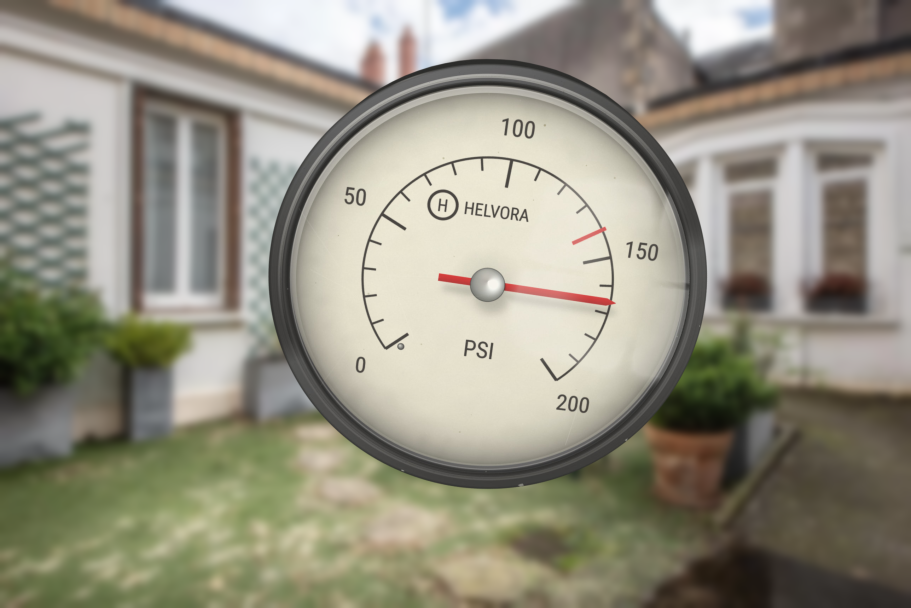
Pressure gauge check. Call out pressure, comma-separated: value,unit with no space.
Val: 165,psi
